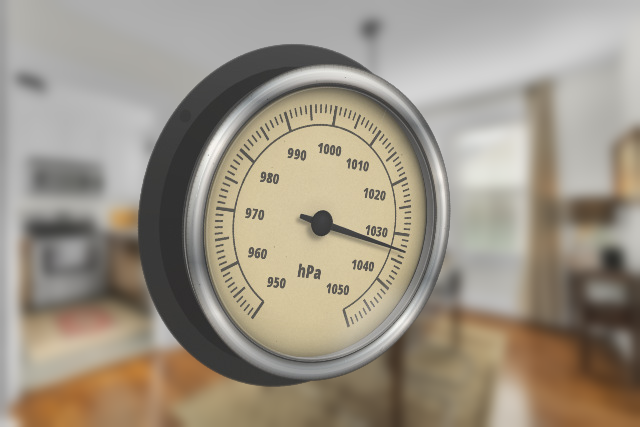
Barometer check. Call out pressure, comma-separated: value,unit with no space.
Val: 1033,hPa
